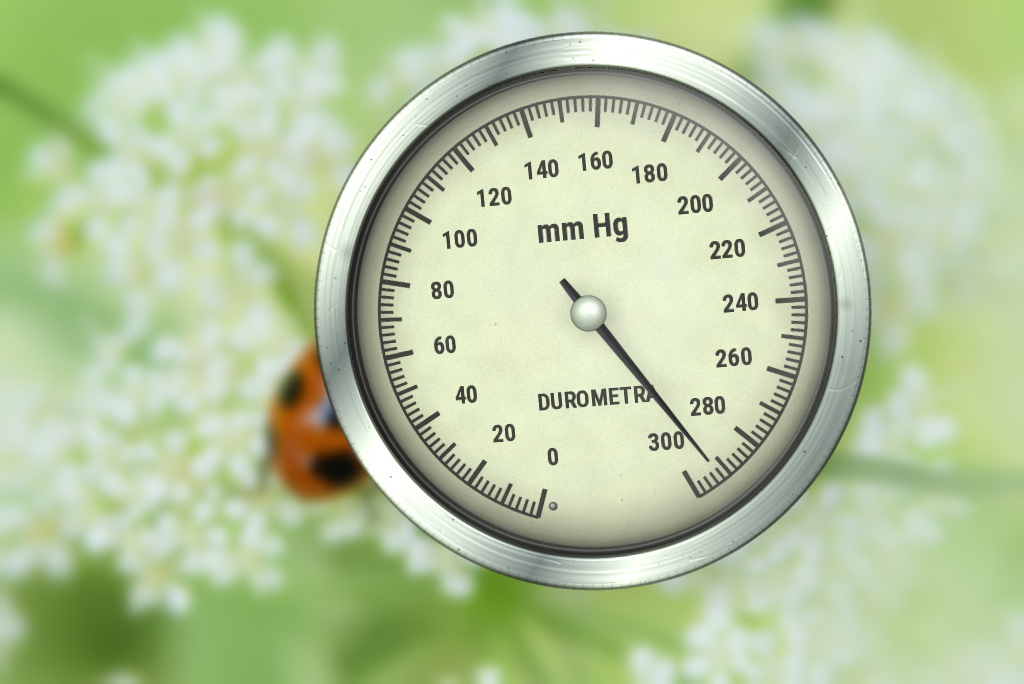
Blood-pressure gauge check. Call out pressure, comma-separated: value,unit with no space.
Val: 292,mmHg
